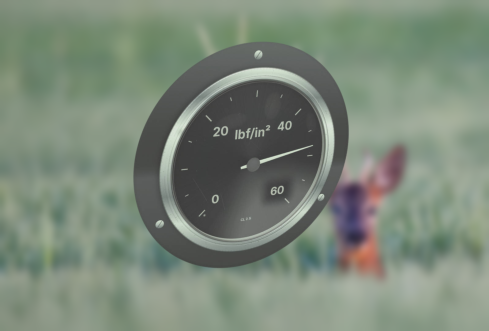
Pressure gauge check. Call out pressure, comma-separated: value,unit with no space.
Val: 47.5,psi
